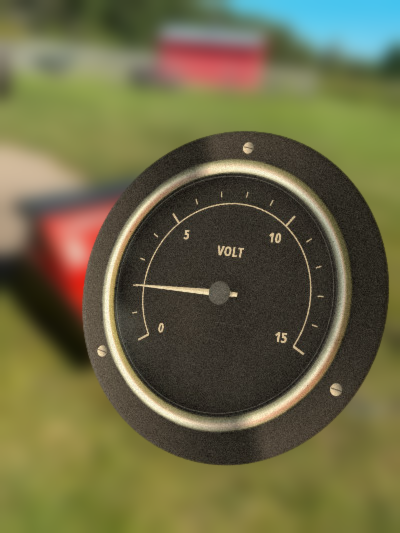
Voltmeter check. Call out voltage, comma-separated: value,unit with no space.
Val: 2,V
